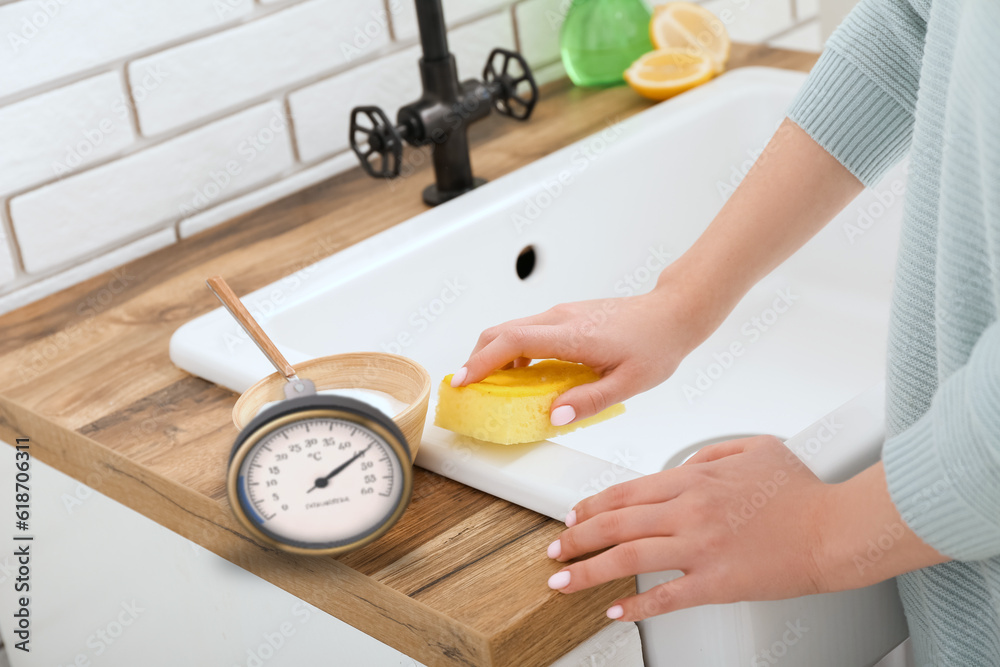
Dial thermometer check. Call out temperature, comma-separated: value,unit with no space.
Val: 45,°C
